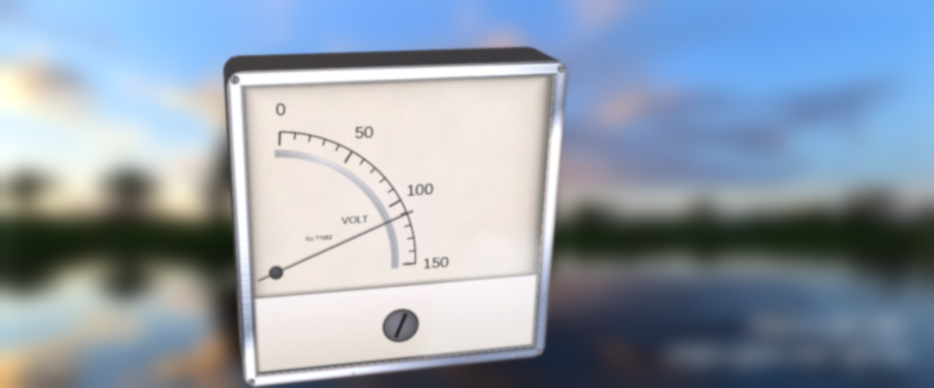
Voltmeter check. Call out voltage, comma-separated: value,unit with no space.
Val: 110,V
